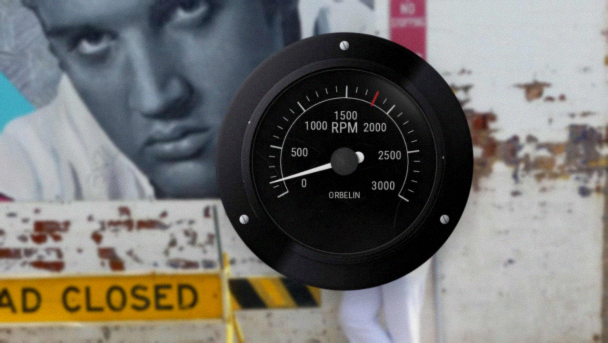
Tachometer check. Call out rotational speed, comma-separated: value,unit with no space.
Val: 150,rpm
